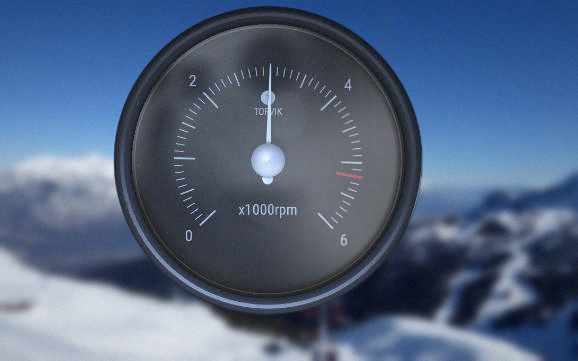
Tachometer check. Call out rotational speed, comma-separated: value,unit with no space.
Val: 3000,rpm
